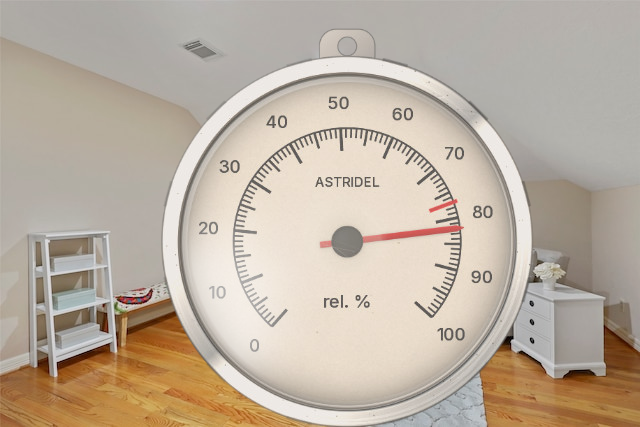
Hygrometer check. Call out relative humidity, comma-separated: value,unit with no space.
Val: 82,%
